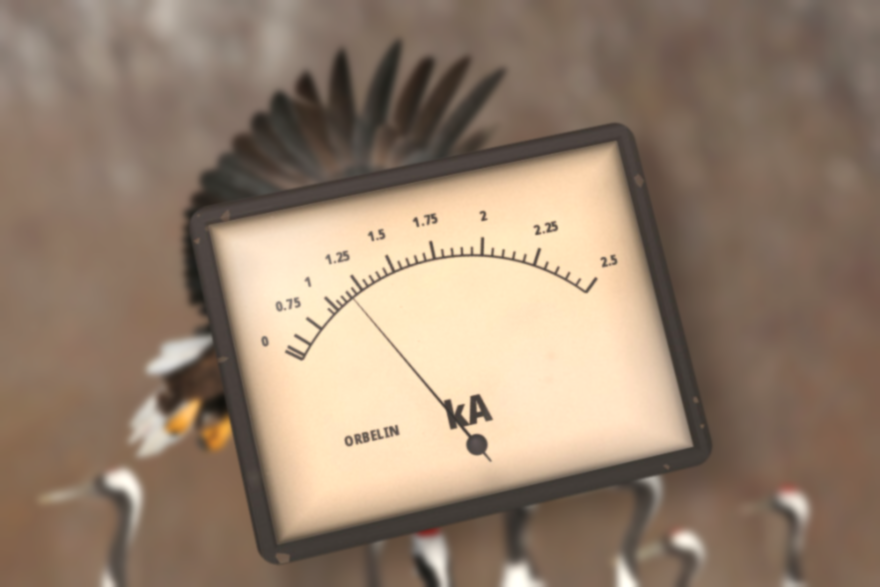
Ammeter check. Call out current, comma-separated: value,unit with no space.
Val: 1.15,kA
